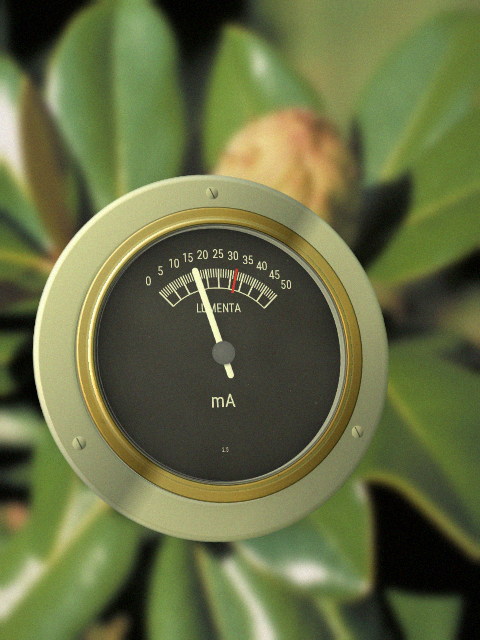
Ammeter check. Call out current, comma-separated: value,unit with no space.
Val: 15,mA
